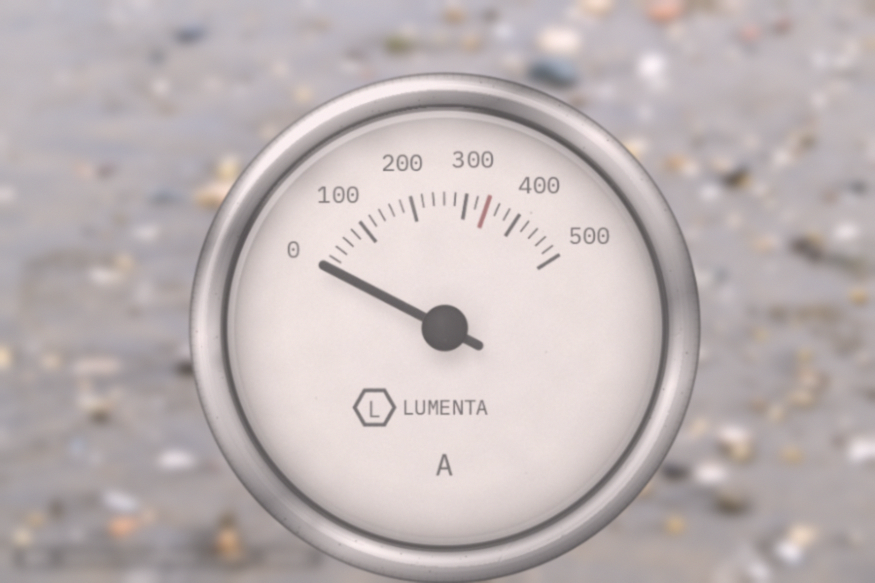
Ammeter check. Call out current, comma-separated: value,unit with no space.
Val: 0,A
